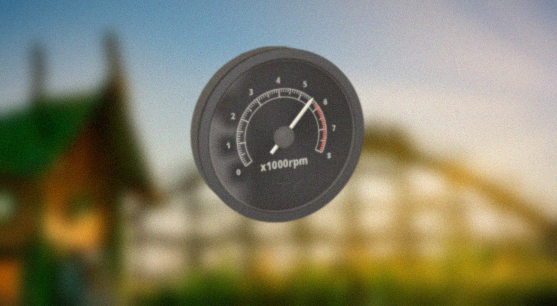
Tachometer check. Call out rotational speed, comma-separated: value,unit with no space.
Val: 5500,rpm
